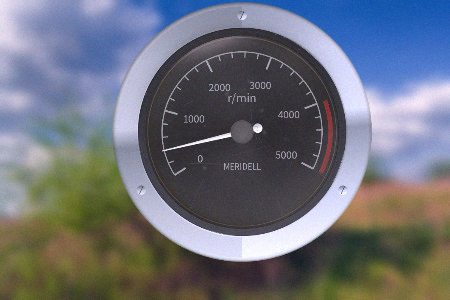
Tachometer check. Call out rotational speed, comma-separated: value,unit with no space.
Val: 400,rpm
